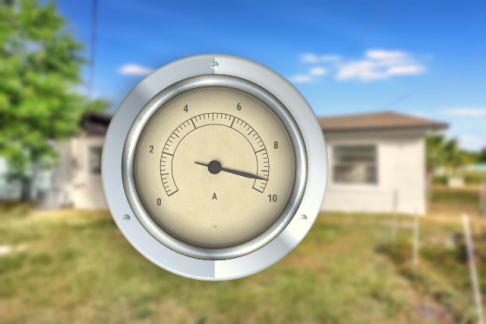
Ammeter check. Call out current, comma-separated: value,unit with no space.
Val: 9.4,A
